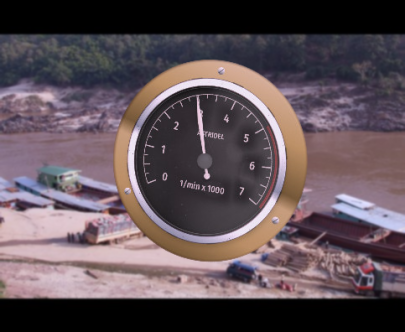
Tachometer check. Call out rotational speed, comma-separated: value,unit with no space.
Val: 3000,rpm
